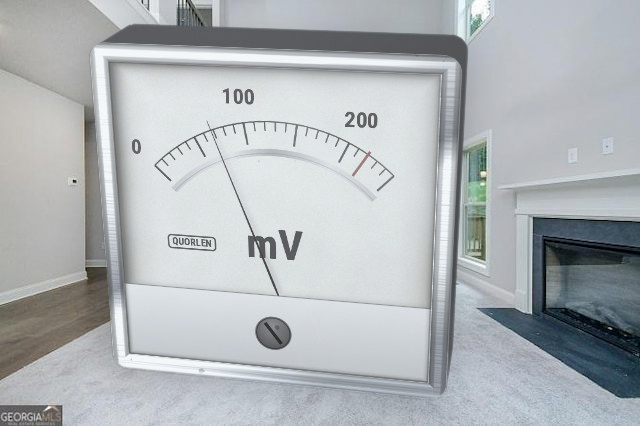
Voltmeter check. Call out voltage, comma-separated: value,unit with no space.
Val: 70,mV
